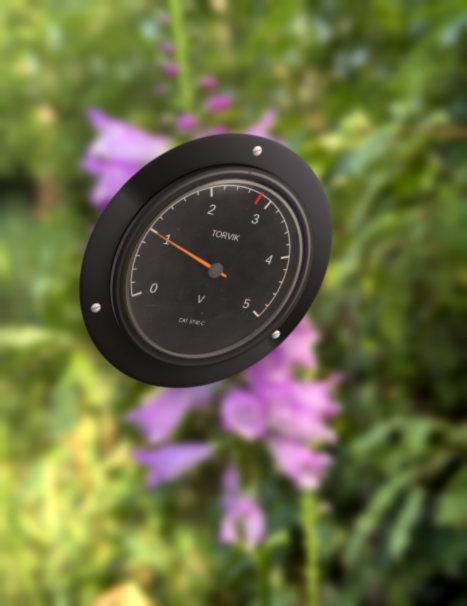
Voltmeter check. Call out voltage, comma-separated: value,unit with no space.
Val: 1,V
